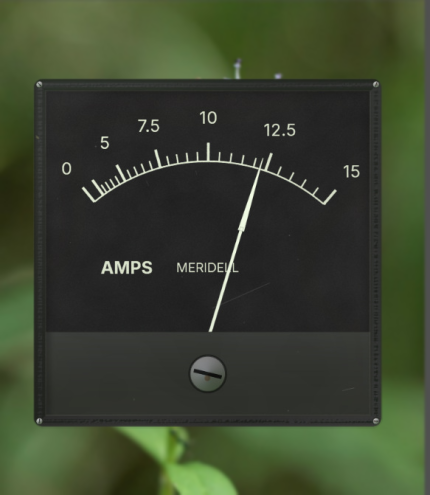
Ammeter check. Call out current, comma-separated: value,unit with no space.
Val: 12.25,A
